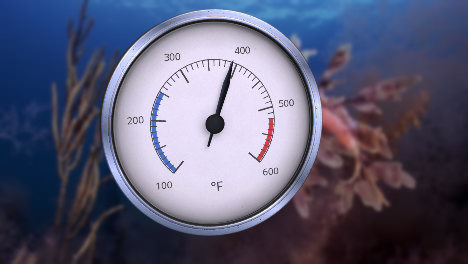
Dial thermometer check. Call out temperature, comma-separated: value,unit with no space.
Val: 390,°F
